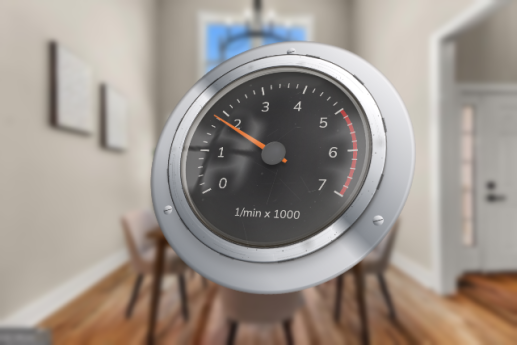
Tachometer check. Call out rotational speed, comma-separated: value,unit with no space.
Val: 1800,rpm
